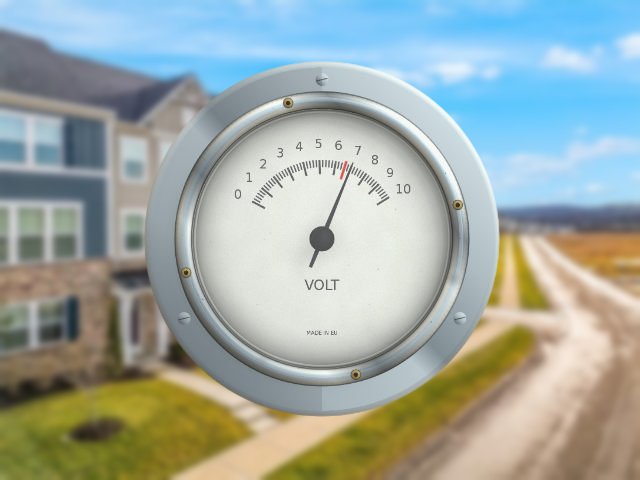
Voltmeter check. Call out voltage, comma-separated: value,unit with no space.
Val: 7,V
